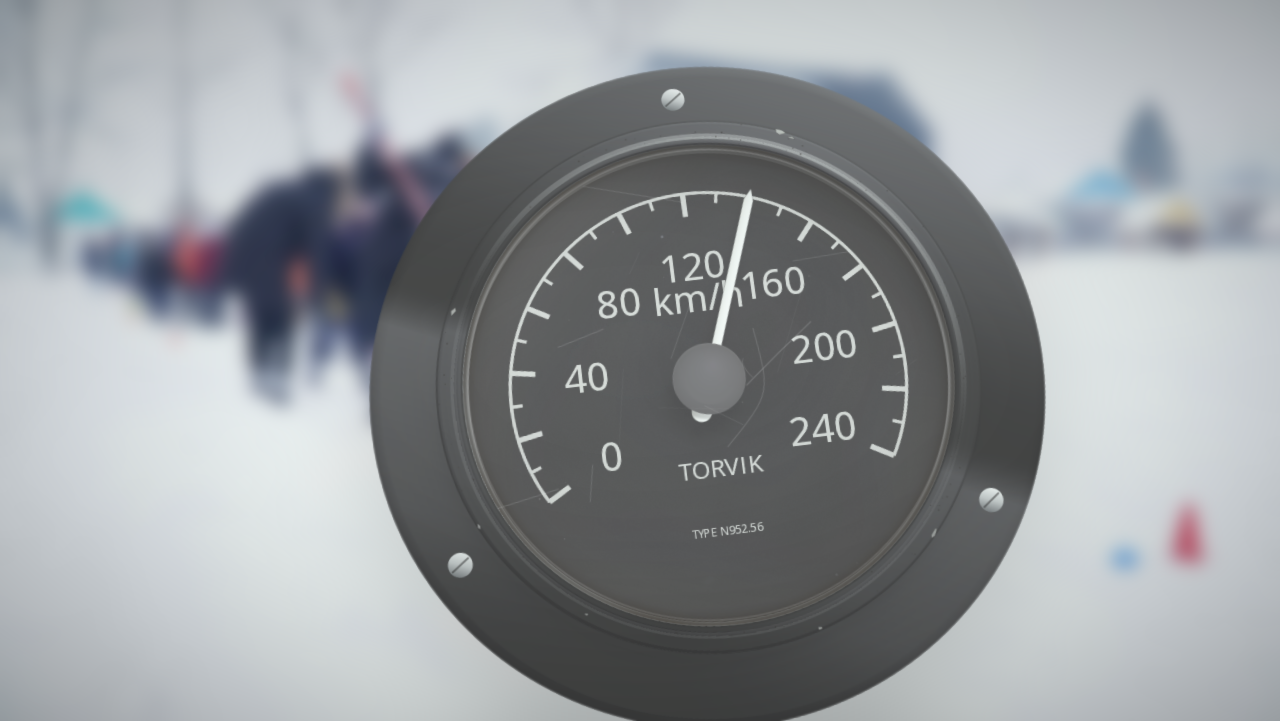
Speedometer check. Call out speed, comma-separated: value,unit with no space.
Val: 140,km/h
